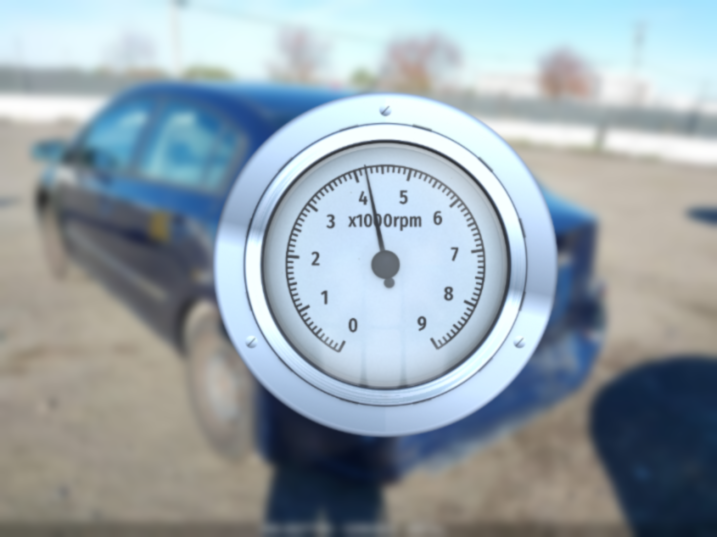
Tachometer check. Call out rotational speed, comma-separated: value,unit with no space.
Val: 4200,rpm
